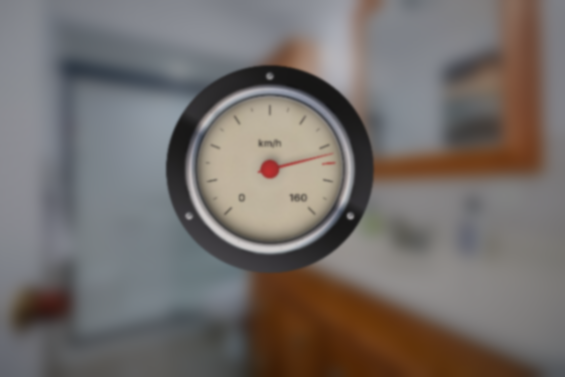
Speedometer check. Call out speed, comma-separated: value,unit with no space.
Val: 125,km/h
